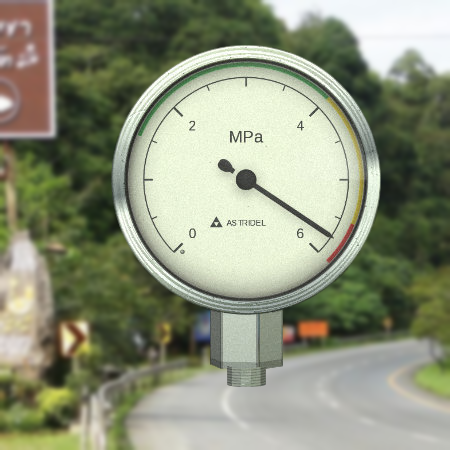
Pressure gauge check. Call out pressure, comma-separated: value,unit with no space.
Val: 5.75,MPa
